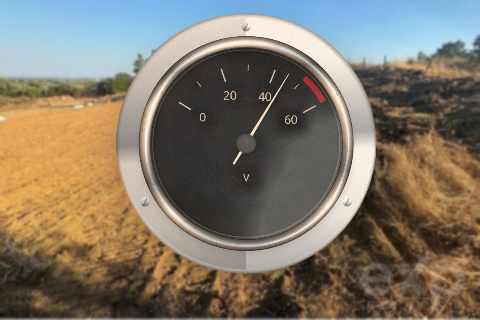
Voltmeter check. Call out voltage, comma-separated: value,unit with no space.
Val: 45,V
